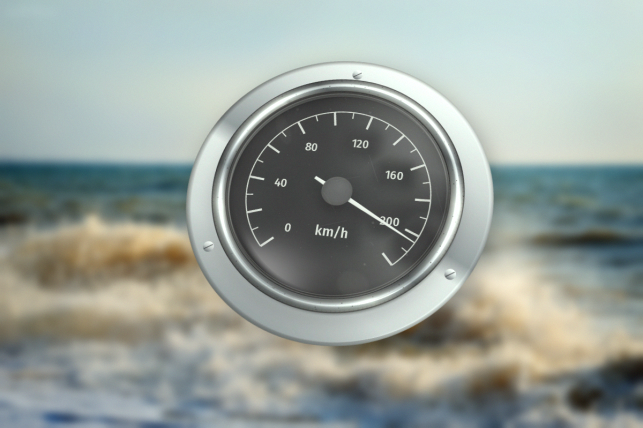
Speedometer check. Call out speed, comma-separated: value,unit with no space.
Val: 205,km/h
